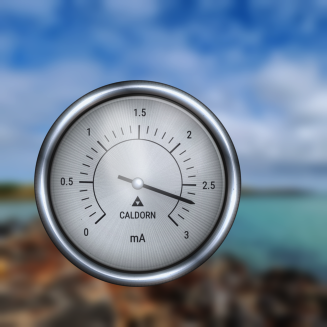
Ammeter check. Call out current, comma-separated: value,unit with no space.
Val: 2.7,mA
